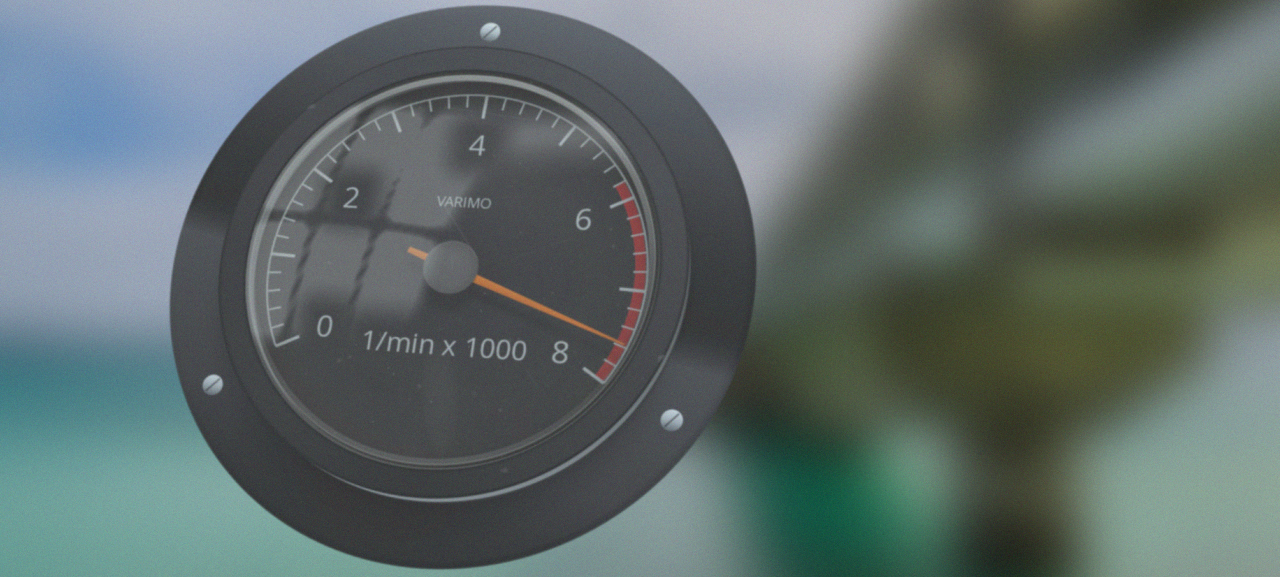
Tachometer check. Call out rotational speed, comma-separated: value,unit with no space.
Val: 7600,rpm
